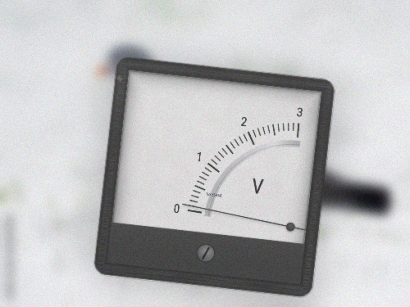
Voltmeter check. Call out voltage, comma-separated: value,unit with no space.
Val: 0.1,V
